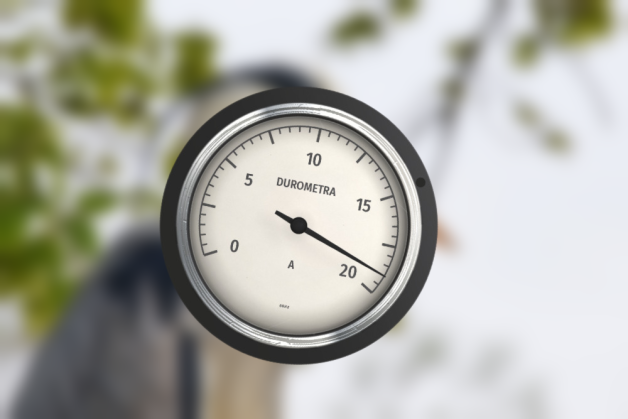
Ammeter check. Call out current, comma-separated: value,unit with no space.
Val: 19,A
